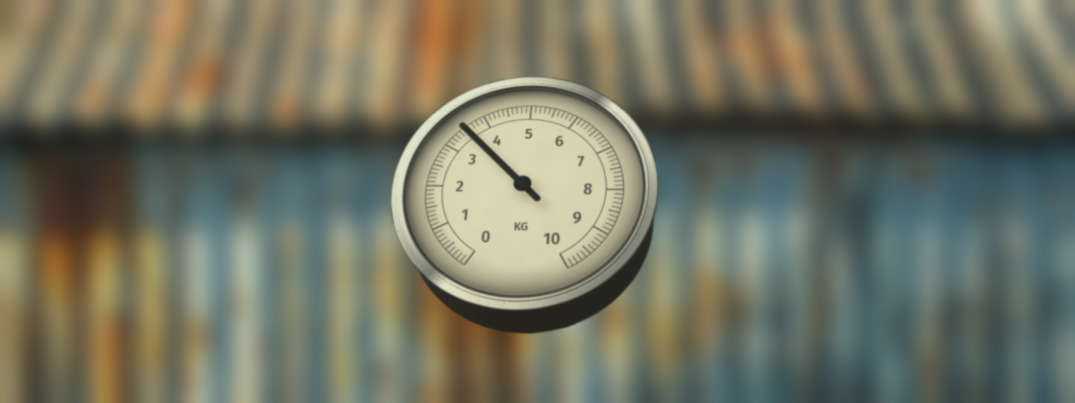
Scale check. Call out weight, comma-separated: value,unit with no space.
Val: 3.5,kg
